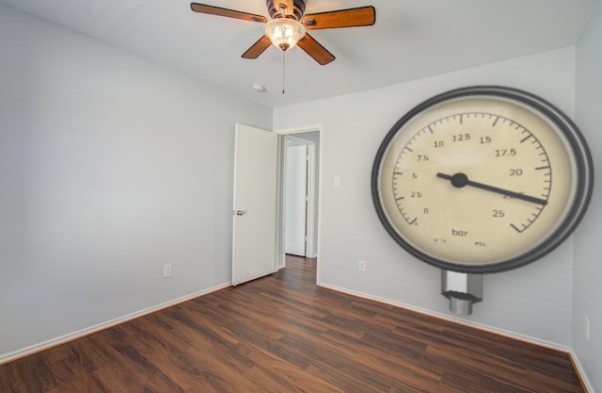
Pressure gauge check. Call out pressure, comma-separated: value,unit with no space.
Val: 22.5,bar
